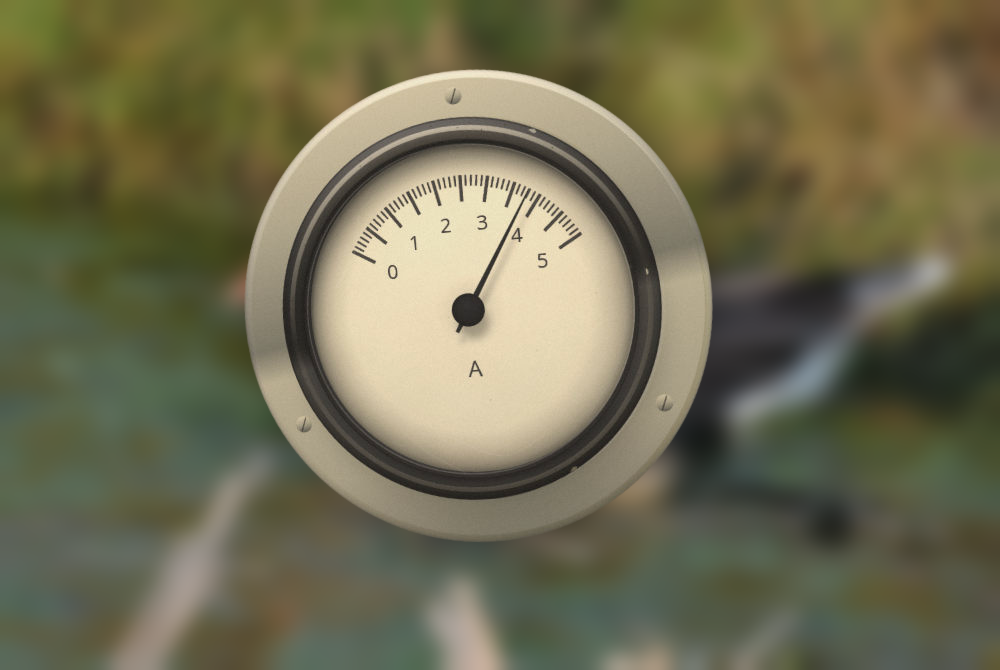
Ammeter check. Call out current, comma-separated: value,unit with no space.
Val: 3.8,A
